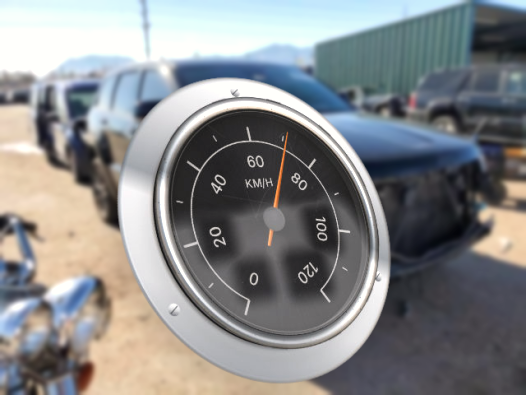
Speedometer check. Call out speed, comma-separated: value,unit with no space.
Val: 70,km/h
